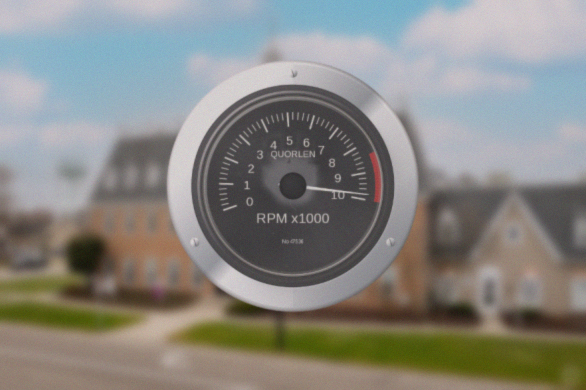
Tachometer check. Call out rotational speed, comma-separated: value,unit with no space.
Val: 9800,rpm
